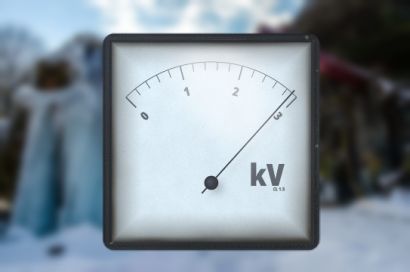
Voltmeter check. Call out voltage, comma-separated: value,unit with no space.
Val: 2.9,kV
